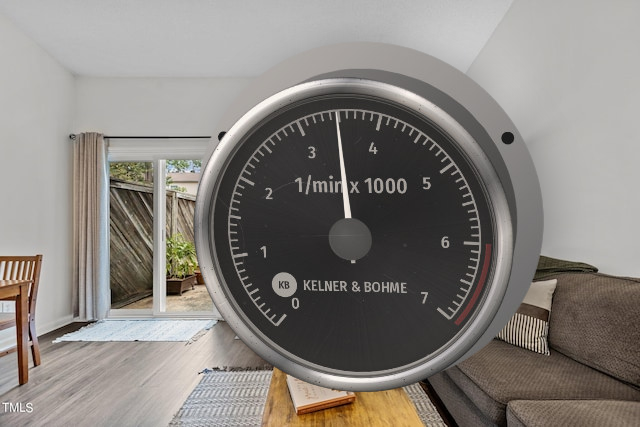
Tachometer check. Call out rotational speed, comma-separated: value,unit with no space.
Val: 3500,rpm
